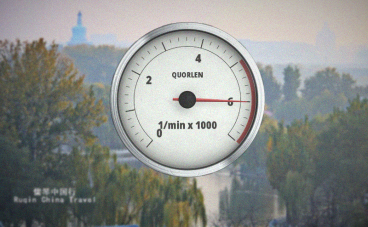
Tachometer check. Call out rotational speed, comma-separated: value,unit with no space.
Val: 6000,rpm
